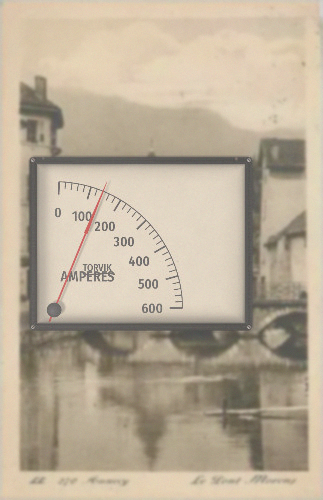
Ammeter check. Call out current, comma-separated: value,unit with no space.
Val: 140,A
